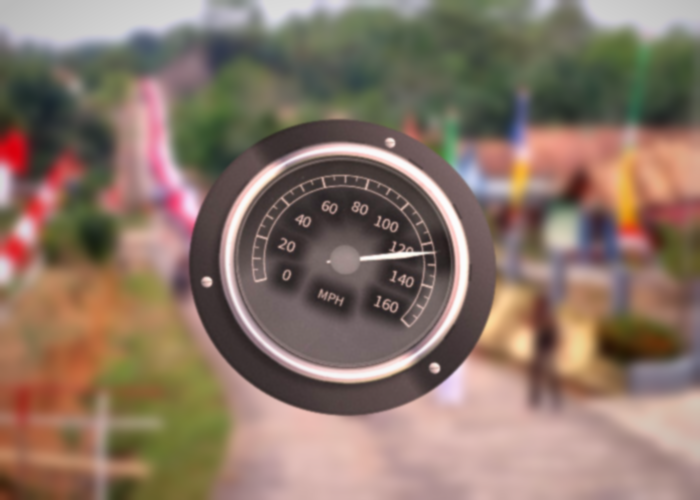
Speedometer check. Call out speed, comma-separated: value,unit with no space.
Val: 125,mph
